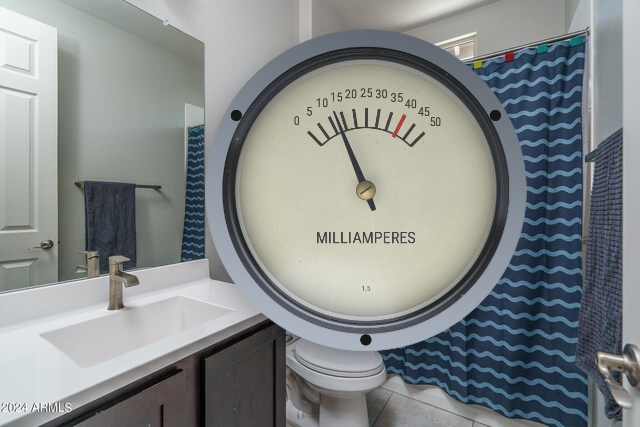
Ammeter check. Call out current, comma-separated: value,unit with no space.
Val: 12.5,mA
